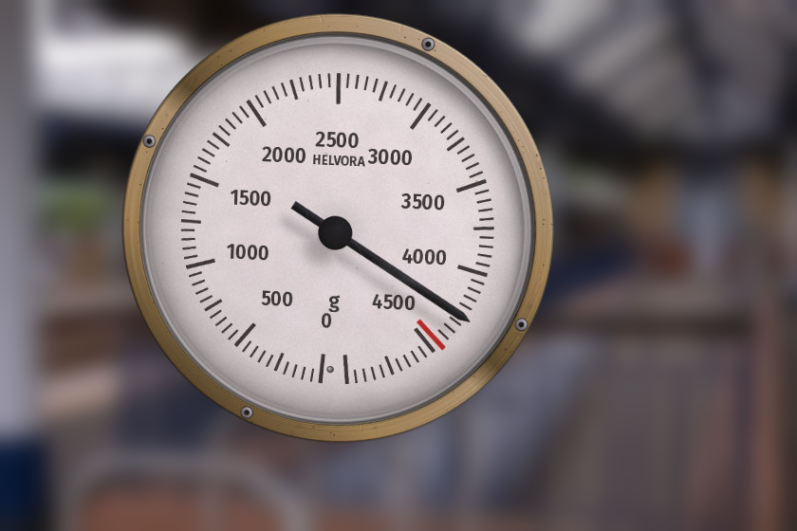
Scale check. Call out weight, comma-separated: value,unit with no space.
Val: 4250,g
